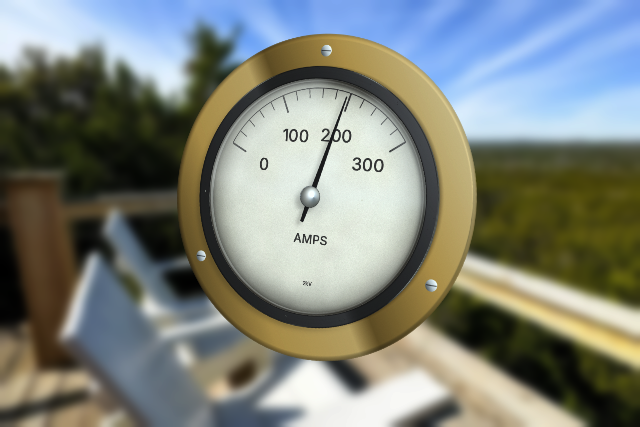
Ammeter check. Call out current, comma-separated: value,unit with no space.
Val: 200,A
